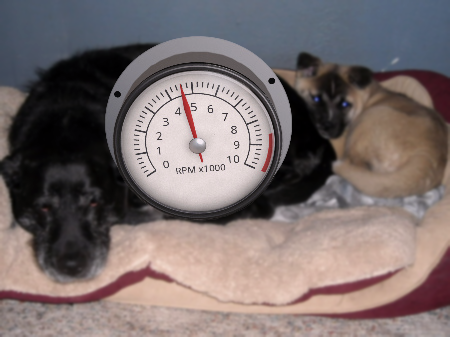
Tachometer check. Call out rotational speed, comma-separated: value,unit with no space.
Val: 4600,rpm
